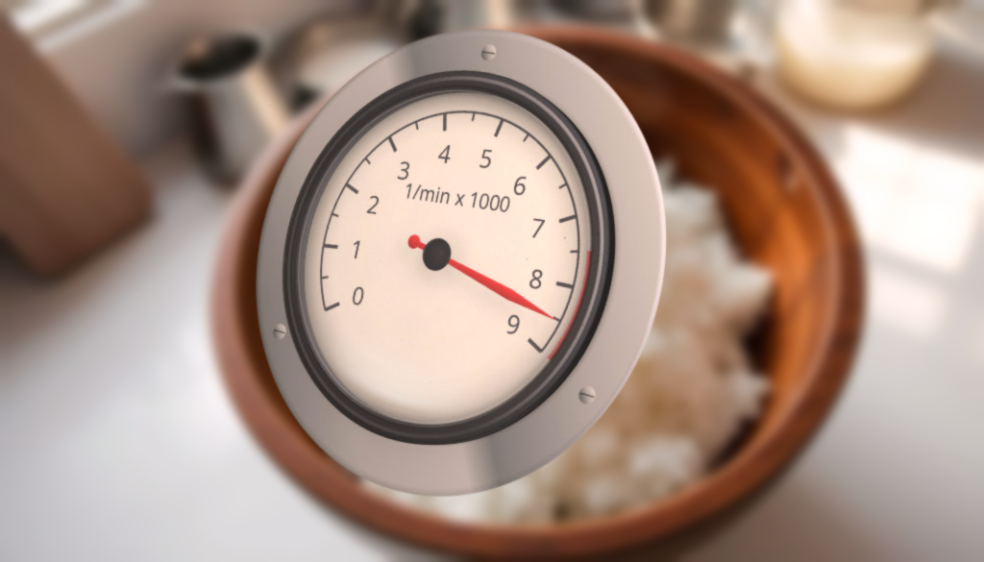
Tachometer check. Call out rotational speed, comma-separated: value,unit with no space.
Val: 8500,rpm
